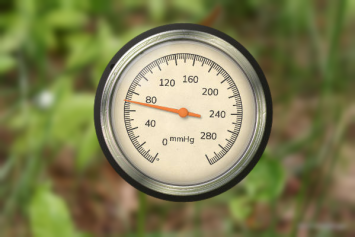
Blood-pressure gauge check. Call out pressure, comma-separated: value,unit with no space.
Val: 70,mmHg
